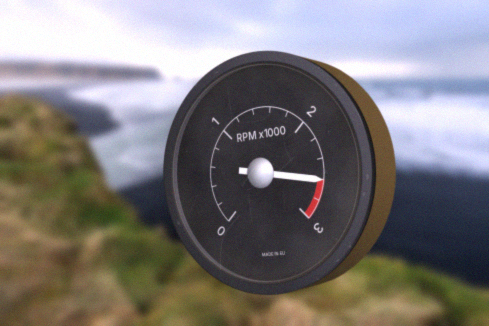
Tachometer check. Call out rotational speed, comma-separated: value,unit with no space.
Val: 2600,rpm
